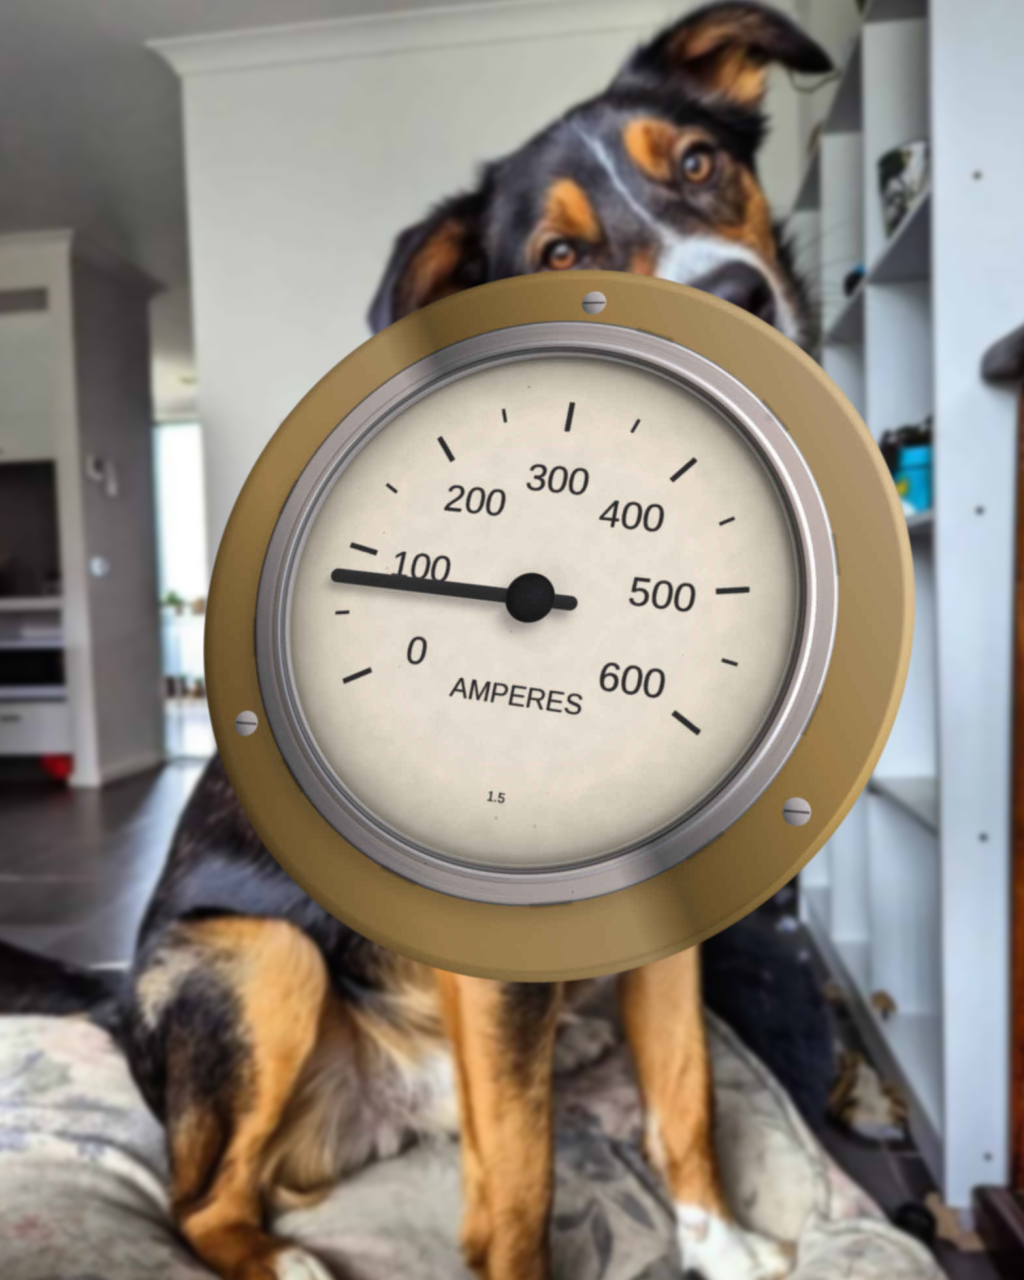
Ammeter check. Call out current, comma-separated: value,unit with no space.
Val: 75,A
